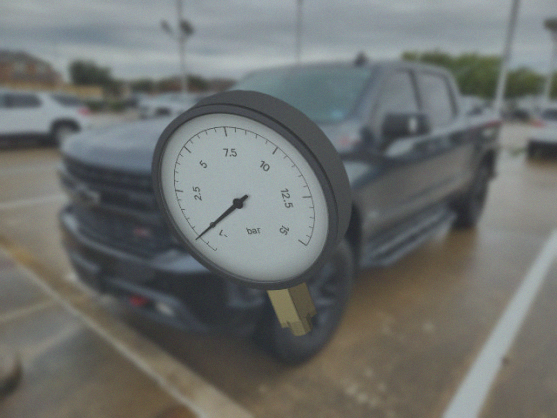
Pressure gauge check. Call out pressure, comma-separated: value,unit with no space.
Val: 0,bar
